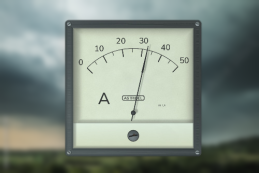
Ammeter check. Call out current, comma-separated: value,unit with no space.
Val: 32.5,A
